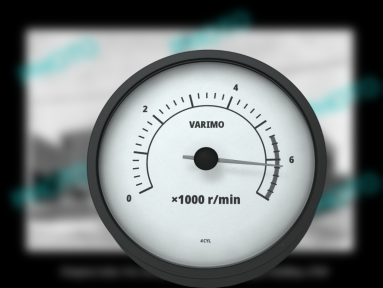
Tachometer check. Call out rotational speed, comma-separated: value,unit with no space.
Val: 6200,rpm
